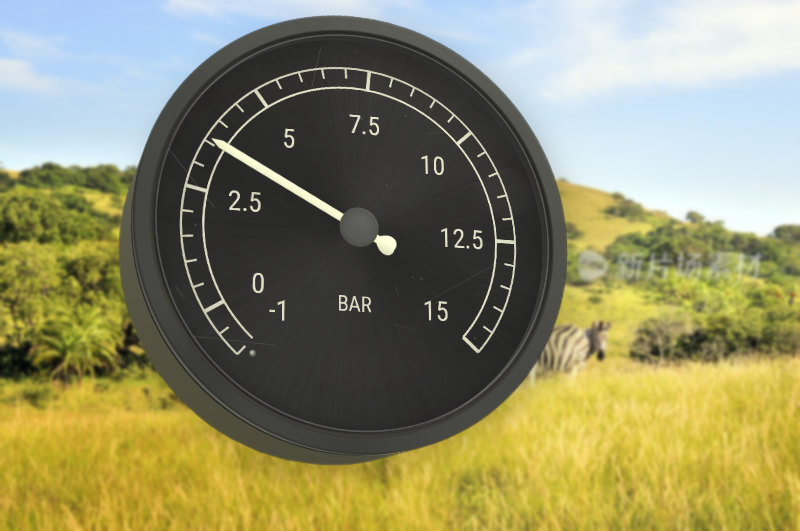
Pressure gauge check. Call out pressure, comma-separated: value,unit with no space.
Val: 3.5,bar
